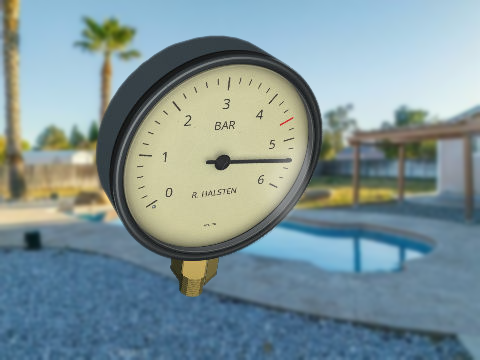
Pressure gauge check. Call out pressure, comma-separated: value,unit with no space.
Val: 5.4,bar
